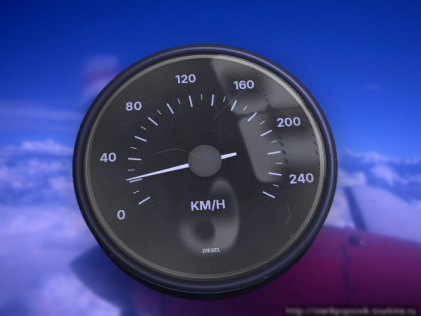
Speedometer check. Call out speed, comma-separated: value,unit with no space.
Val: 20,km/h
